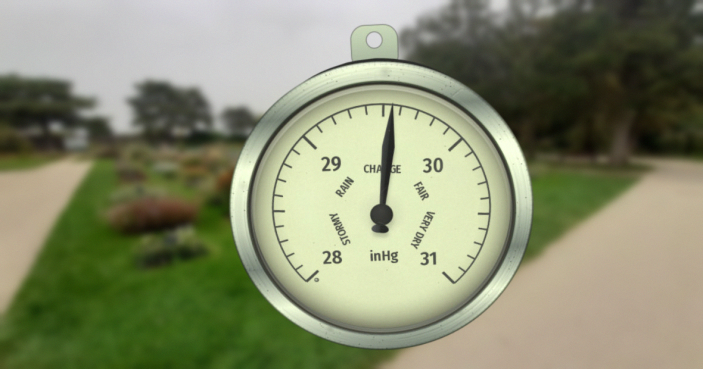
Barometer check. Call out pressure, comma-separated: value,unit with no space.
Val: 29.55,inHg
